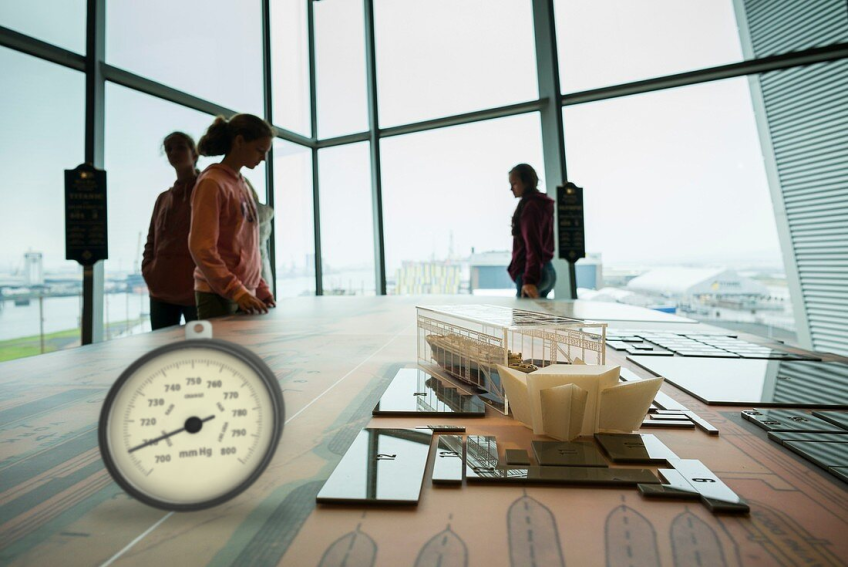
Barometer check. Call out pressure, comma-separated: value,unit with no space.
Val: 710,mmHg
